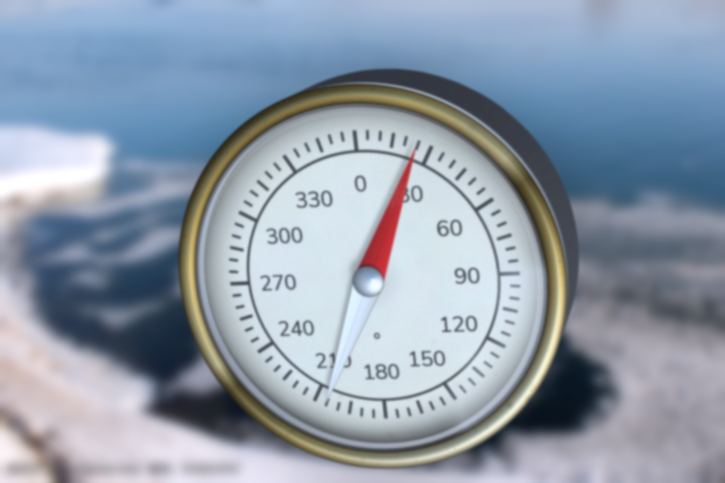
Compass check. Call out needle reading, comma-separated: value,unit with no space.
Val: 25,°
